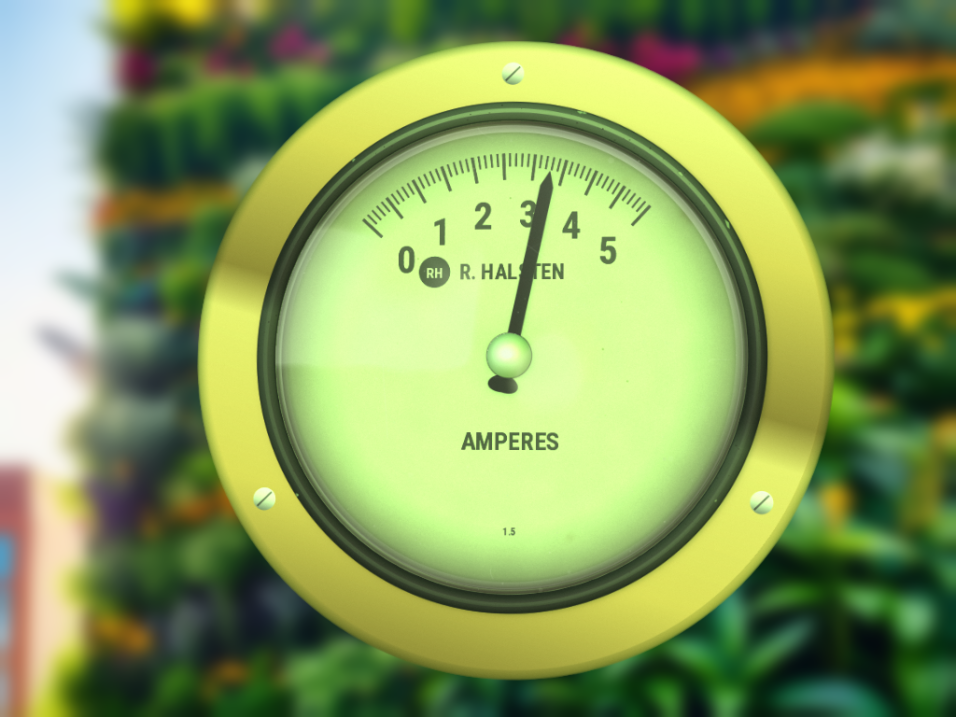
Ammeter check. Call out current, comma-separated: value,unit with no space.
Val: 3.3,A
